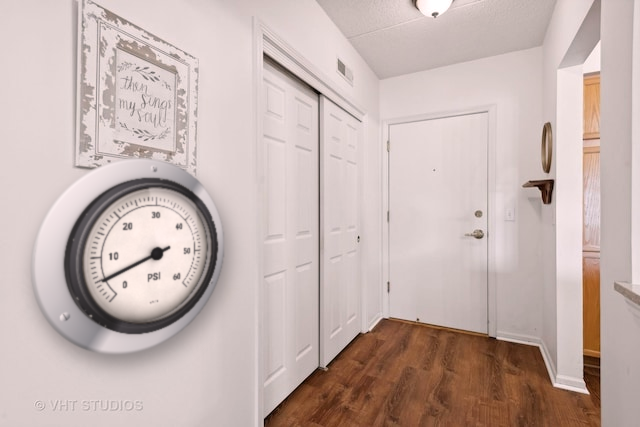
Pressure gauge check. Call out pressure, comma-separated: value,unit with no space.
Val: 5,psi
